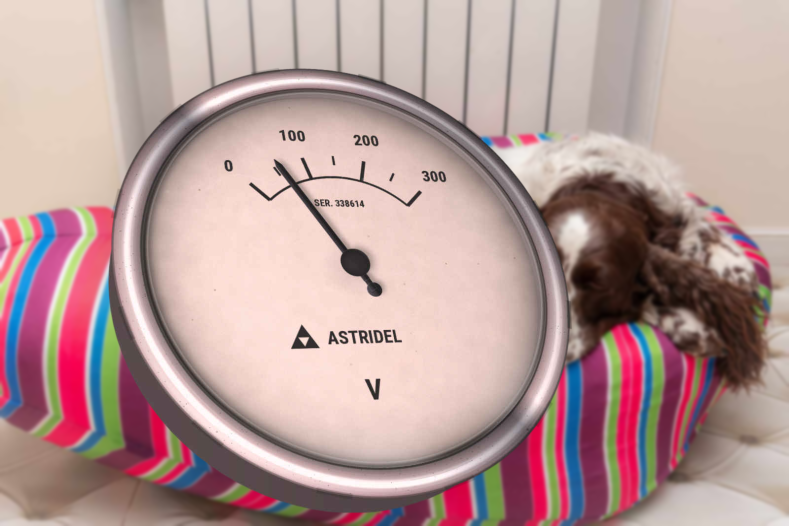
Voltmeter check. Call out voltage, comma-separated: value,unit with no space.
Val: 50,V
